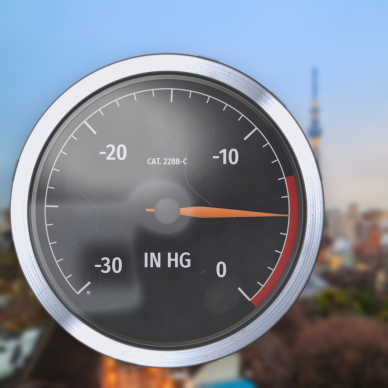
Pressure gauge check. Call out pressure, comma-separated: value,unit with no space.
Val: -5,inHg
